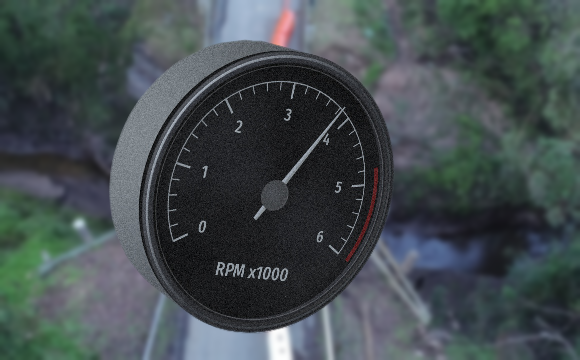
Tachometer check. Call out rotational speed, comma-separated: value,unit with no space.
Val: 3800,rpm
